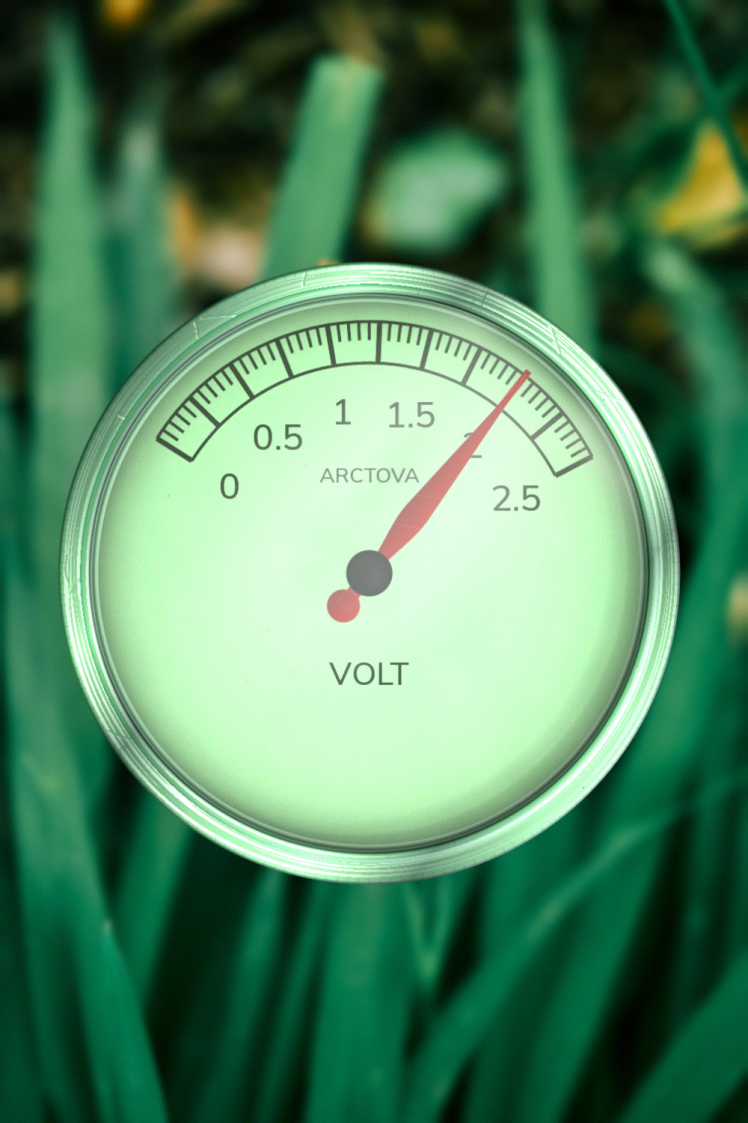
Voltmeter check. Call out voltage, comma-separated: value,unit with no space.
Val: 2,V
